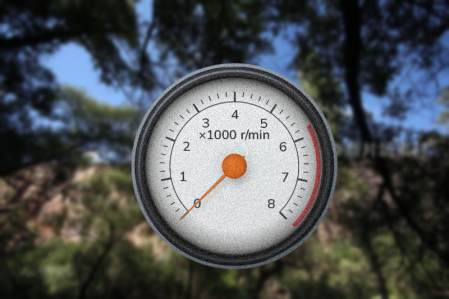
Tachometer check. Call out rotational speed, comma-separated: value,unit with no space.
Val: 0,rpm
